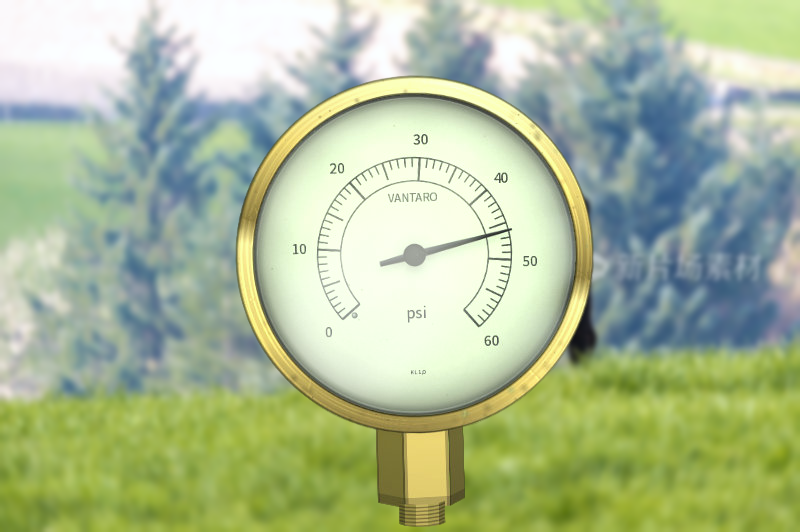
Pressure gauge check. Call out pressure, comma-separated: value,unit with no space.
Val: 46,psi
